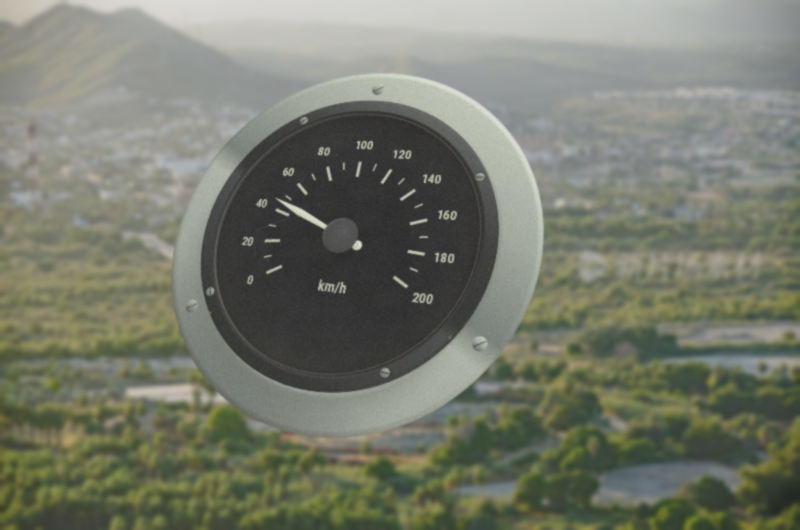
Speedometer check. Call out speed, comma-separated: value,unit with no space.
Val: 45,km/h
